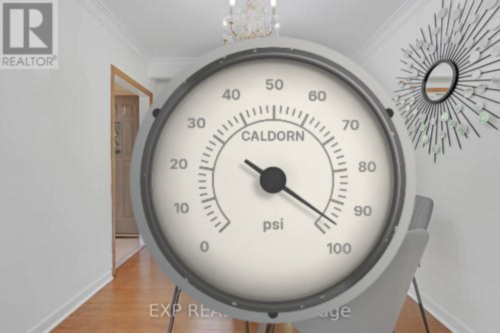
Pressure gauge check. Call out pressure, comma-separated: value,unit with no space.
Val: 96,psi
